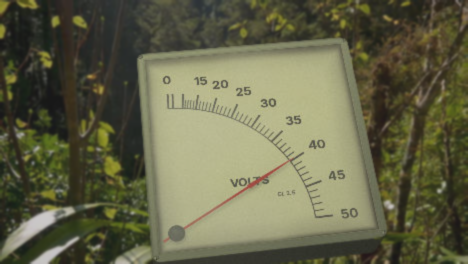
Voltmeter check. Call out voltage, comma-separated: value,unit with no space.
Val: 40,V
